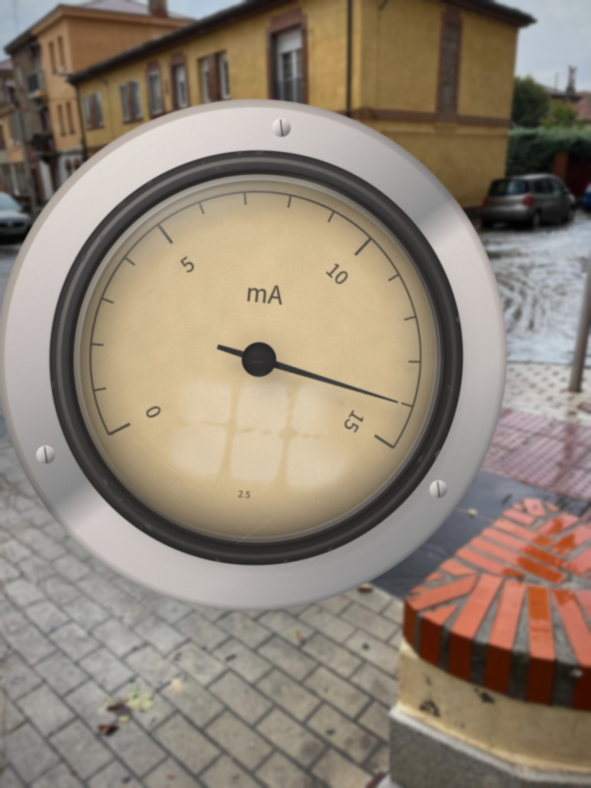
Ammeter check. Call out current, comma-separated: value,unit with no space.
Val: 14,mA
